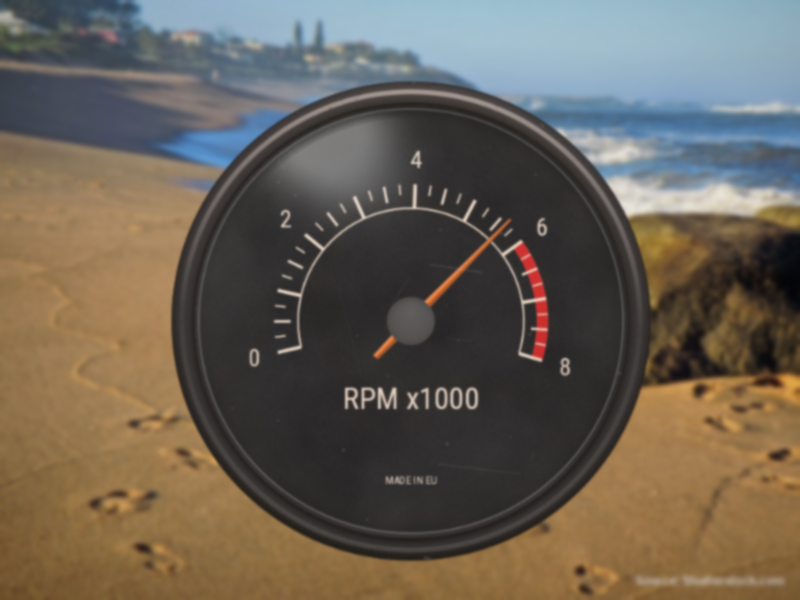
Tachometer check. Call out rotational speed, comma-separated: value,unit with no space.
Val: 5625,rpm
